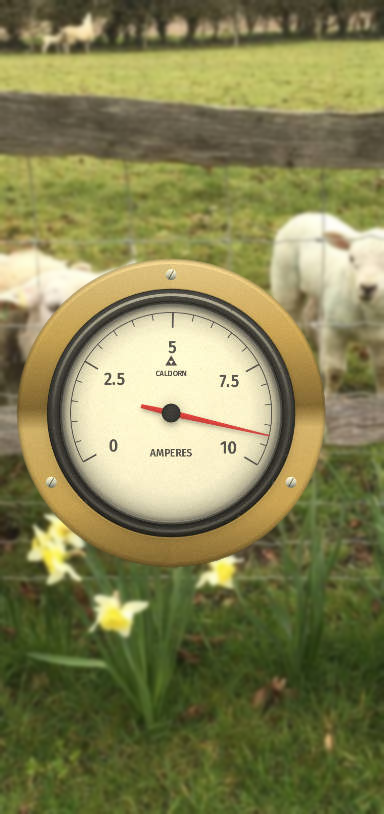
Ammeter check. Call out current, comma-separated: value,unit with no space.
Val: 9.25,A
